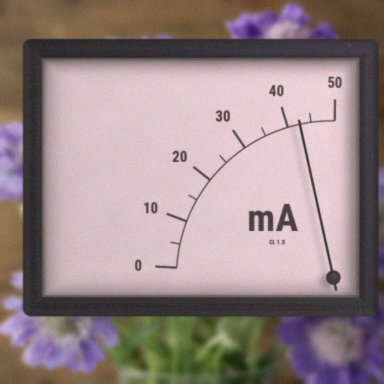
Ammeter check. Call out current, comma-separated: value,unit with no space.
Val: 42.5,mA
